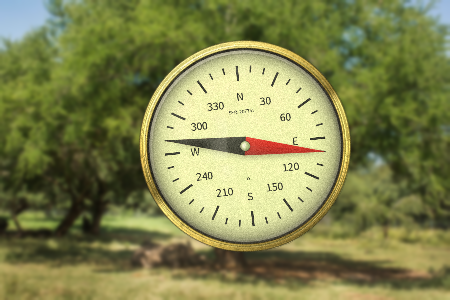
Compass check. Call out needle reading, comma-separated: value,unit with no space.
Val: 100,°
